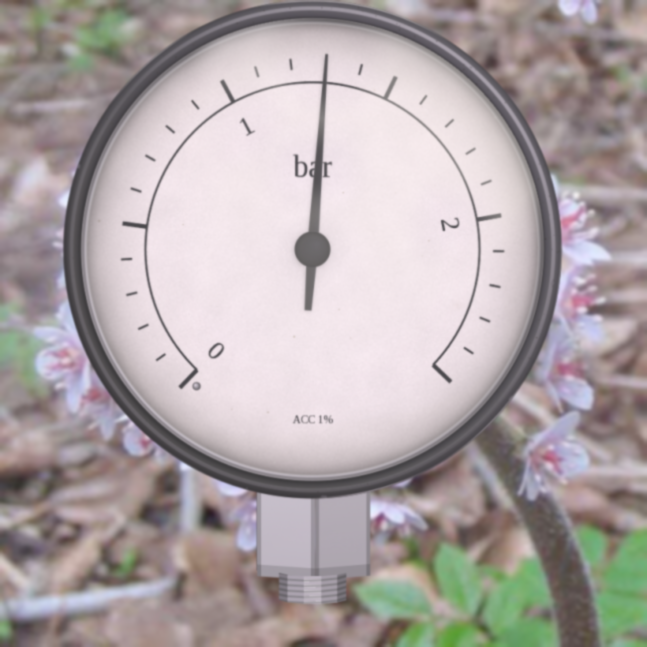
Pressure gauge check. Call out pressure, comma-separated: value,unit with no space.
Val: 1.3,bar
